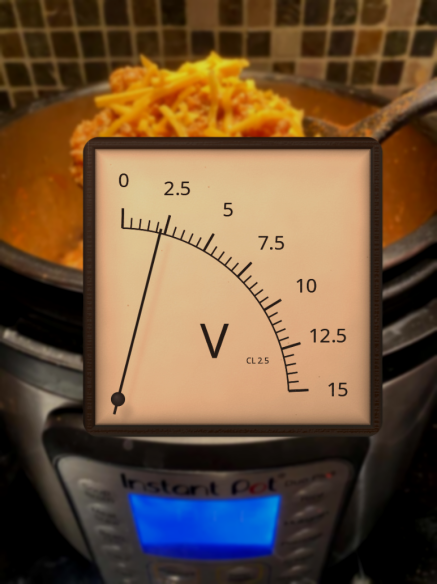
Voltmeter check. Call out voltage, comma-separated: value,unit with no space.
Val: 2.25,V
